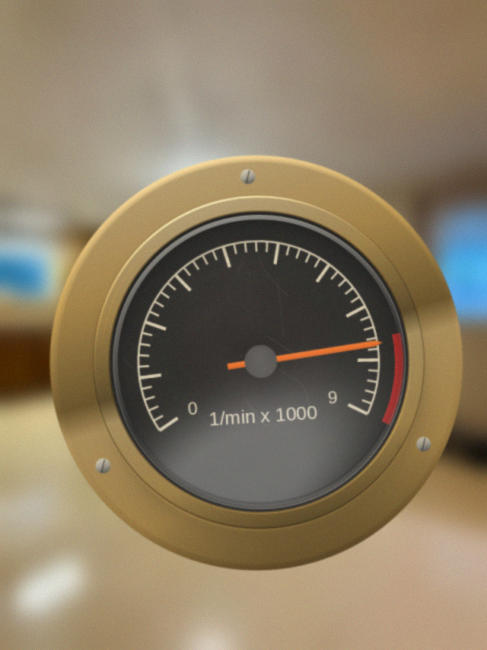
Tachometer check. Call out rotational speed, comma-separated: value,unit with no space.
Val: 7700,rpm
